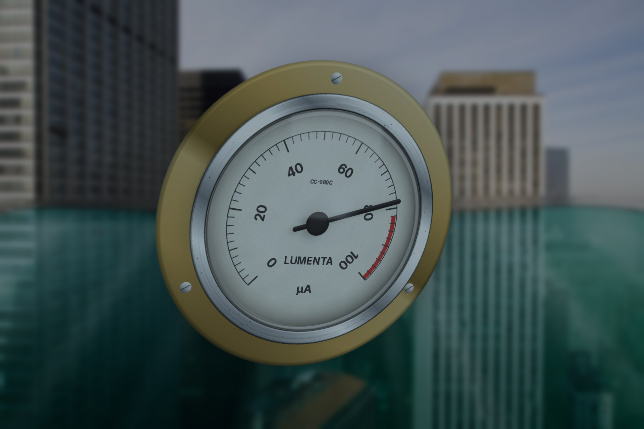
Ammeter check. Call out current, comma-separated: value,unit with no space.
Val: 78,µA
